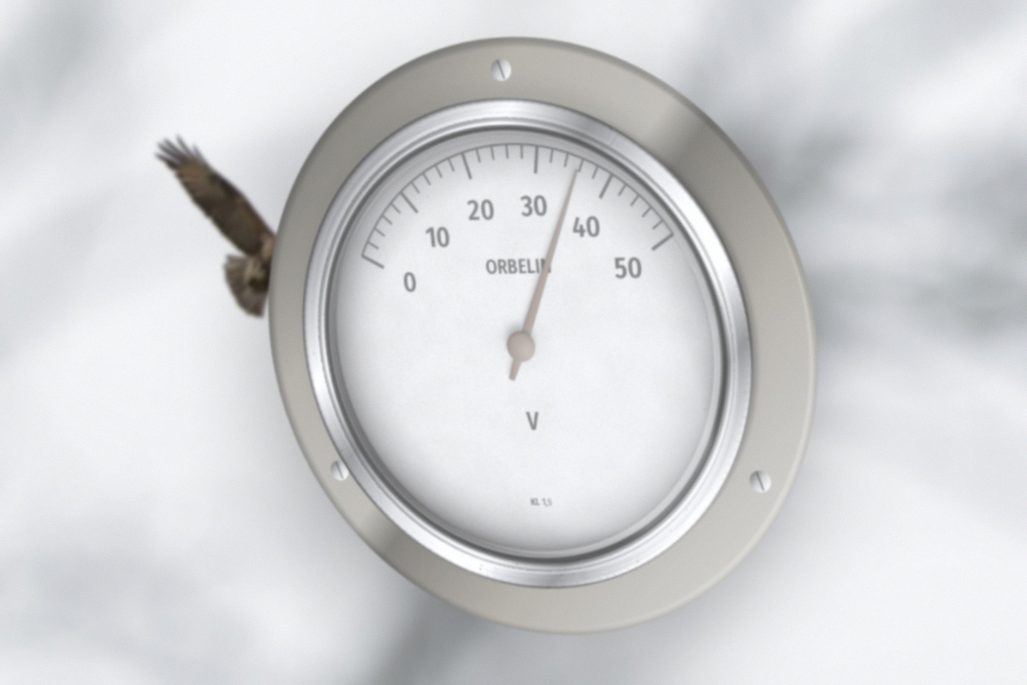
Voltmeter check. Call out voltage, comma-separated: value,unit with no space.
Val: 36,V
